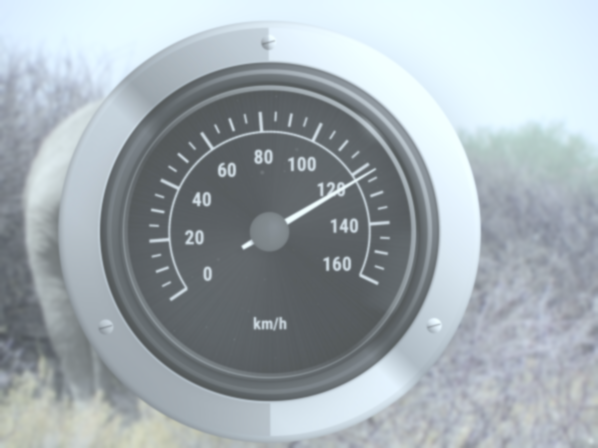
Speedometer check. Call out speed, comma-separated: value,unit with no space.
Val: 122.5,km/h
